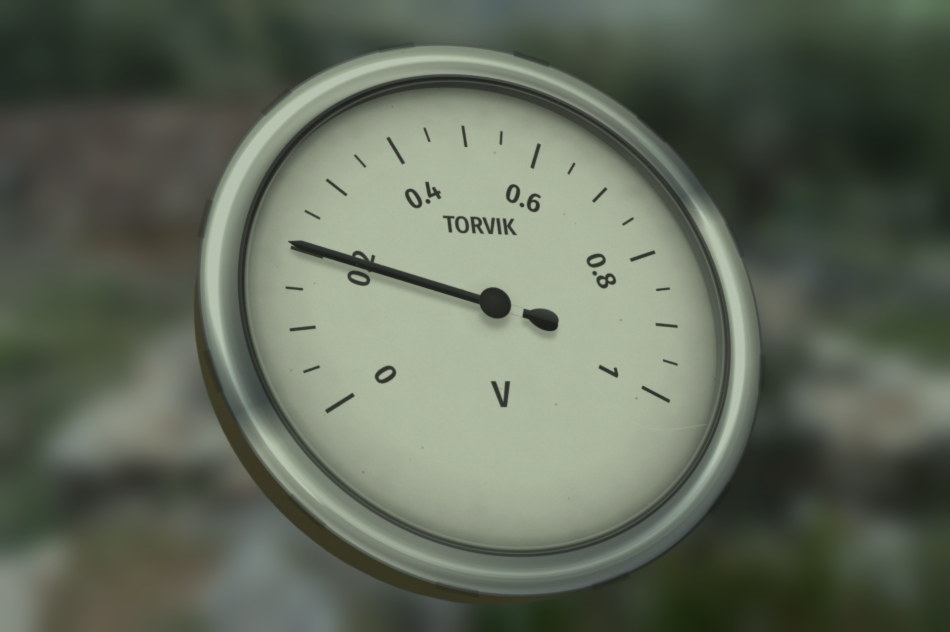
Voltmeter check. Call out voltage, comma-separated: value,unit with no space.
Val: 0.2,V
